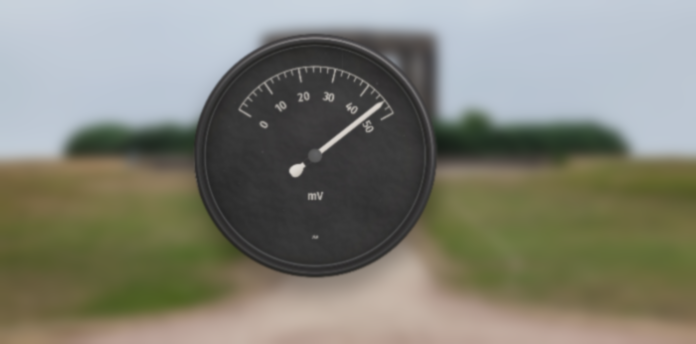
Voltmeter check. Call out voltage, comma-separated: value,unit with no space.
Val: 46,mV
